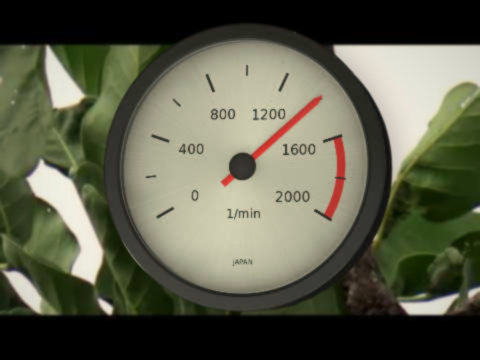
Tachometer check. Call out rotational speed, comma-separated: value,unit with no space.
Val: 1400,rpm
